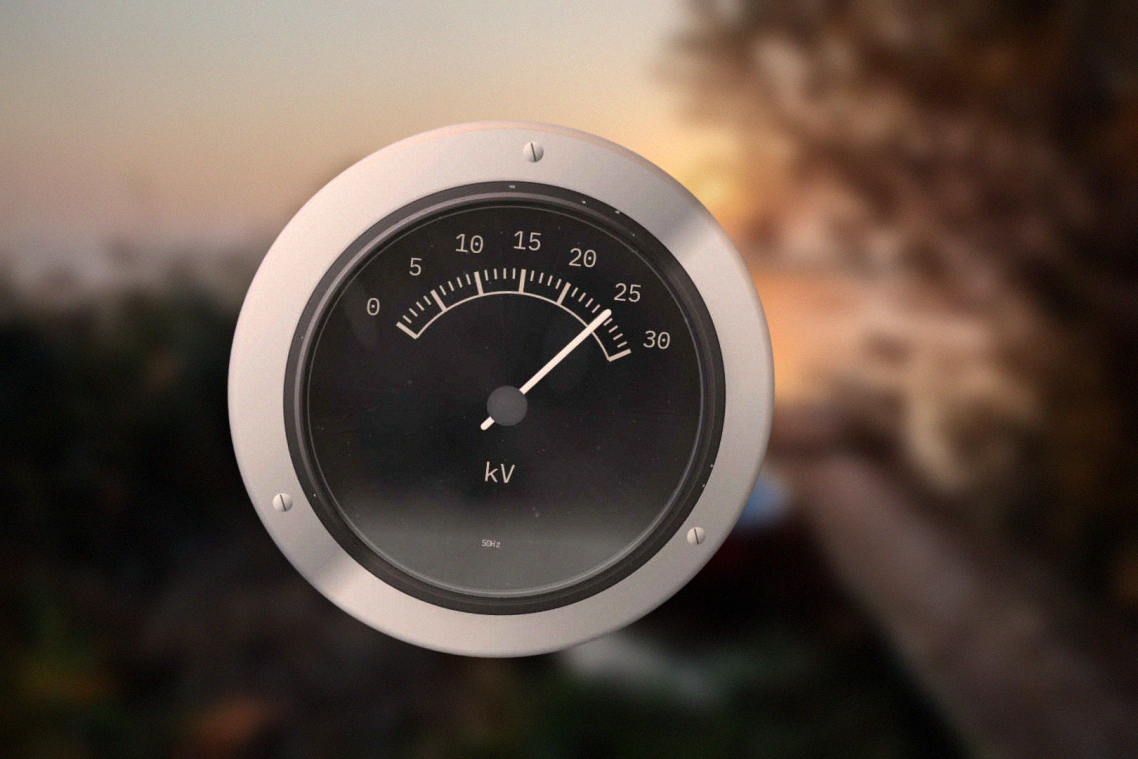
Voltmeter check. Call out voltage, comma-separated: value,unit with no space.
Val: 25,kV
